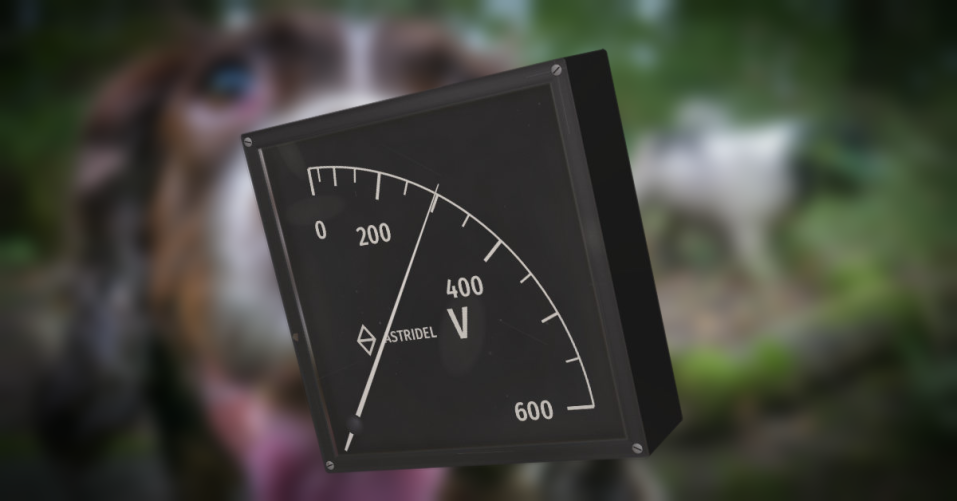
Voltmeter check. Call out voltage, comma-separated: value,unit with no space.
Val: 300,V
